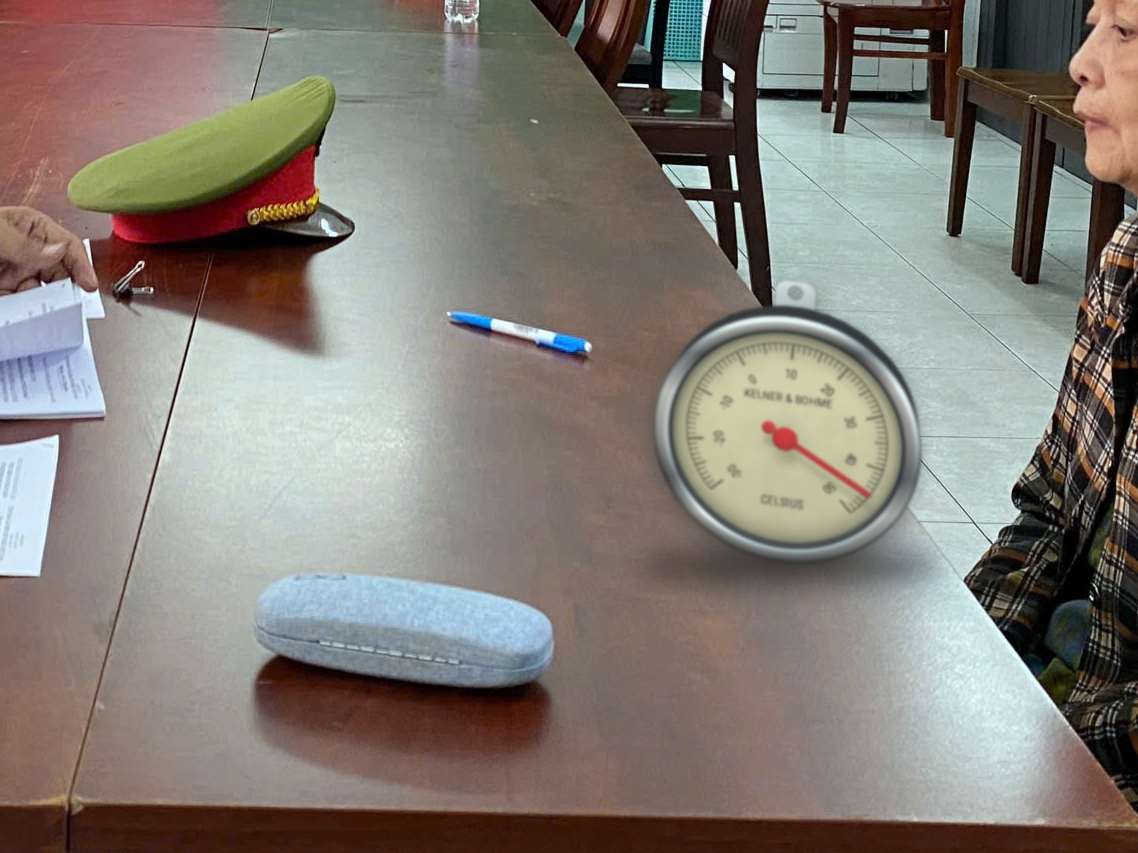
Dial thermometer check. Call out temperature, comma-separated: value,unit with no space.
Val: 45,°C
